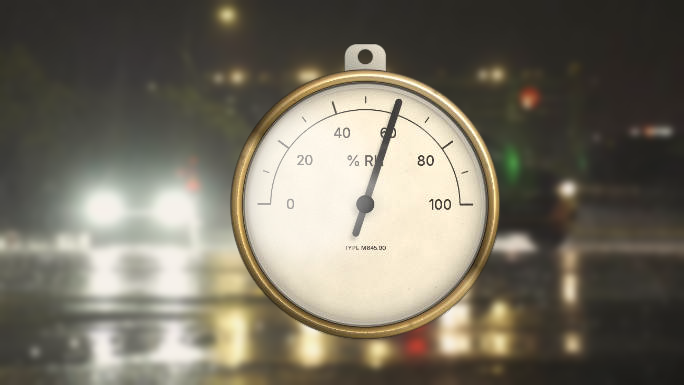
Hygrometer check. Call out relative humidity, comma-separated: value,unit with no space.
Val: 60,%
